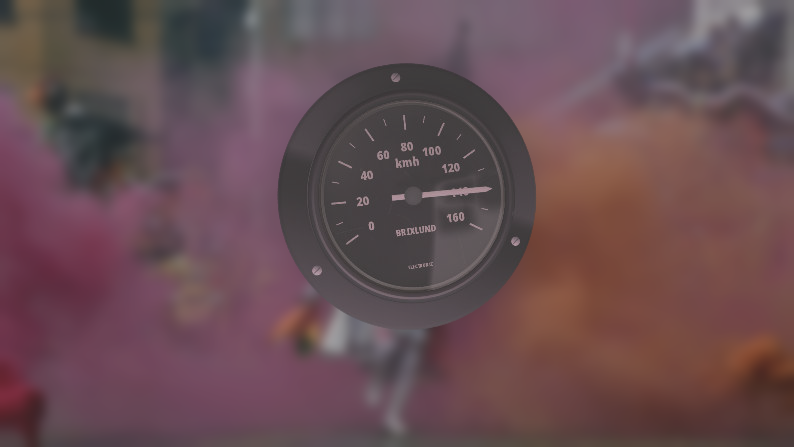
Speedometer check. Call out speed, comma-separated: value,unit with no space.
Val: 140,km/h
